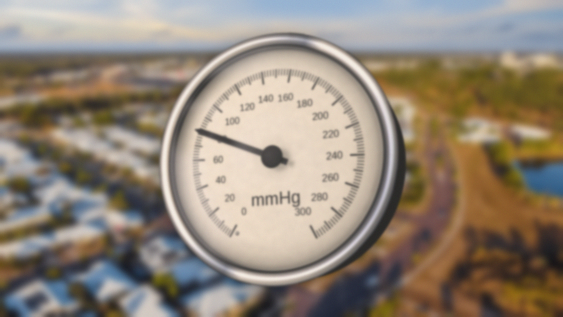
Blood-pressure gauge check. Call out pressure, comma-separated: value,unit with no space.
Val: 80,mmHg
